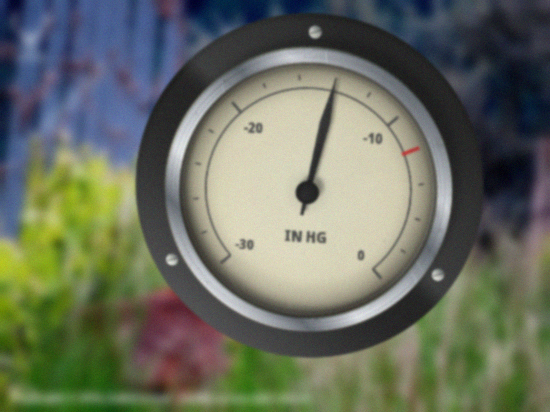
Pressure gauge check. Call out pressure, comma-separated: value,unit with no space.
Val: -14,inHg
